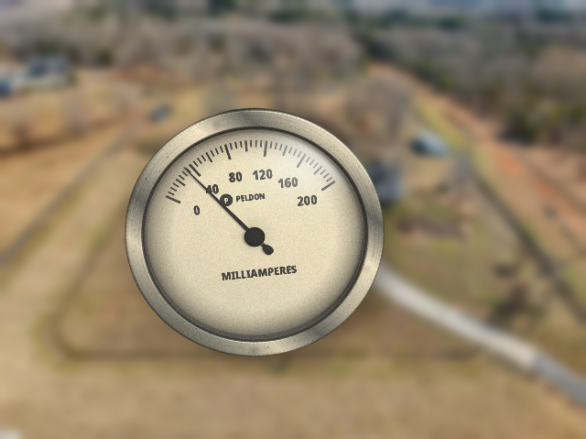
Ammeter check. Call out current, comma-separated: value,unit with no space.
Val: 35,mA
